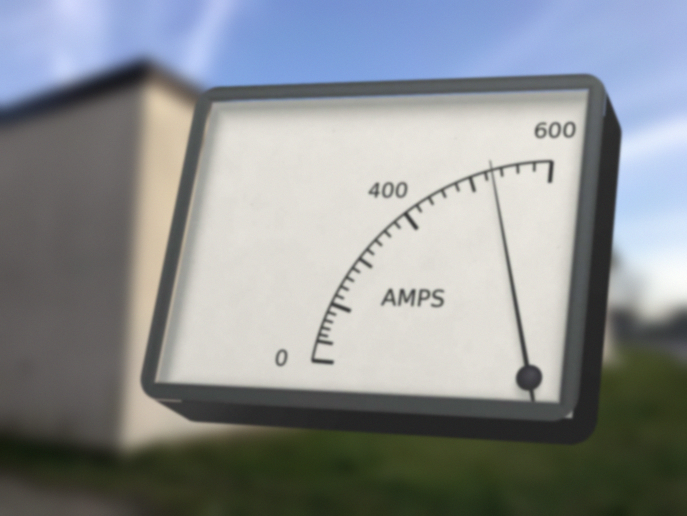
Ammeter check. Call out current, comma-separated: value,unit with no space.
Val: 530,A
